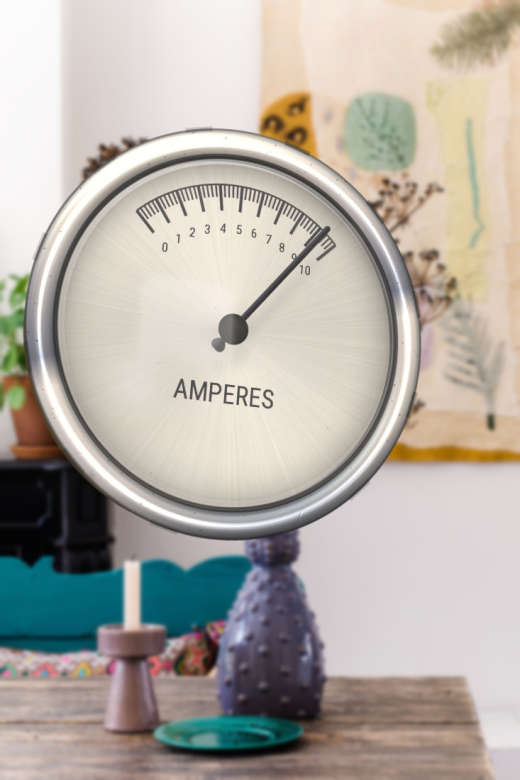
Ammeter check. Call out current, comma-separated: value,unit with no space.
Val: 9.2,A
